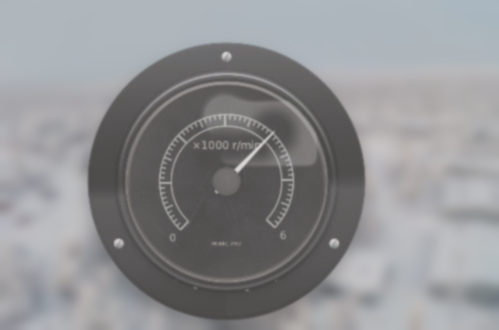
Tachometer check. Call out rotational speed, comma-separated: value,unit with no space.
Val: 4000,rpm
